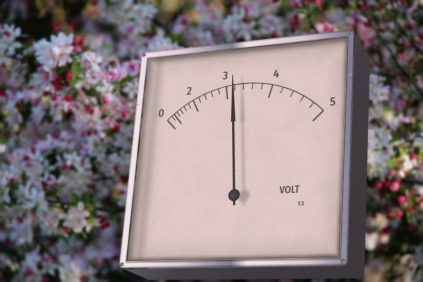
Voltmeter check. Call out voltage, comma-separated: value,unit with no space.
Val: 3.2,V
